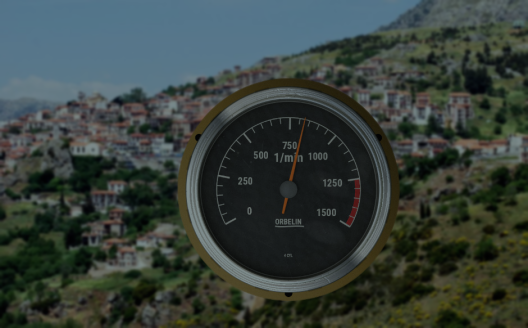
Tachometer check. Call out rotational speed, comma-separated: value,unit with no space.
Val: 825,rpm
